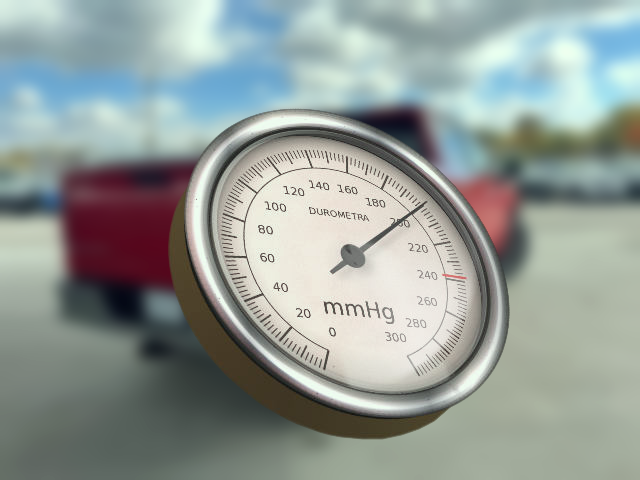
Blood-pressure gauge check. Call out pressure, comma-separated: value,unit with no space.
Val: 200,mmHg
